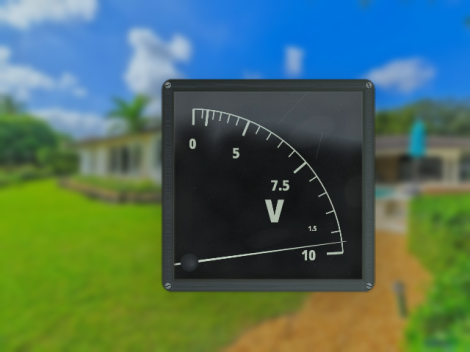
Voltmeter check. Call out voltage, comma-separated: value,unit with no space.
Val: 9.75,V
